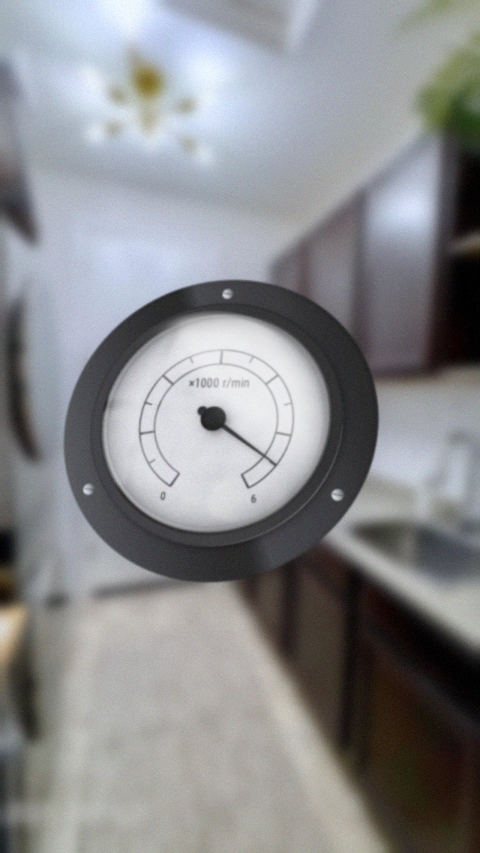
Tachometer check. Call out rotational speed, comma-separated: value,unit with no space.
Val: 5500,rpm
